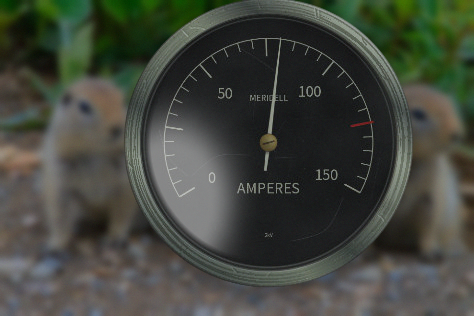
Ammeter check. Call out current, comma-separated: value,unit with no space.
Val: 80,A
